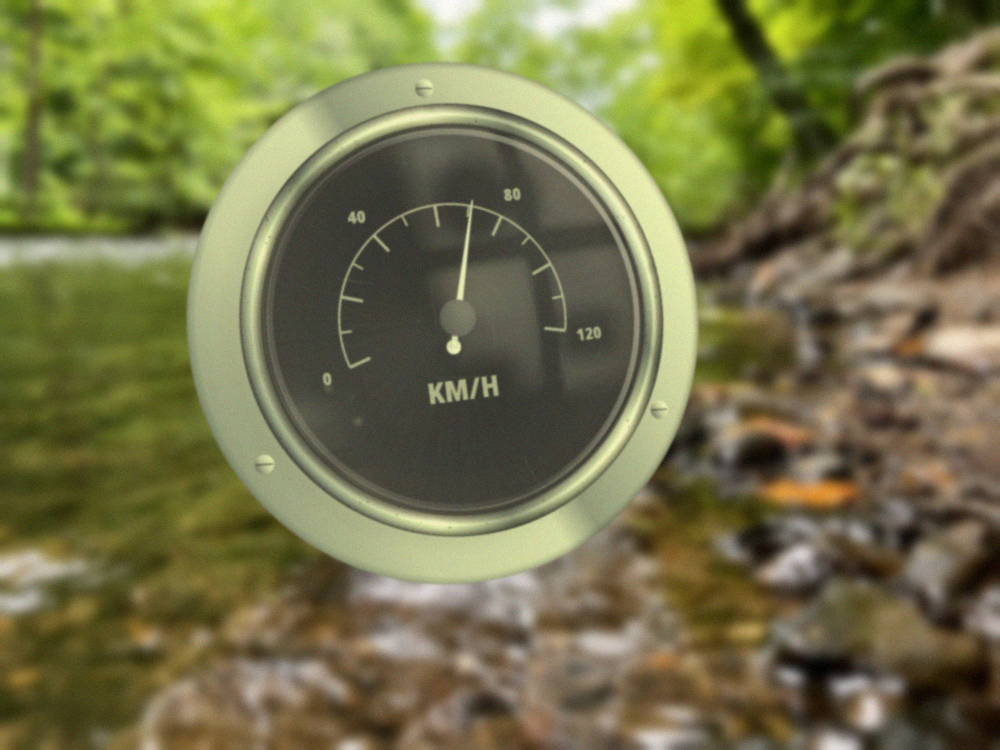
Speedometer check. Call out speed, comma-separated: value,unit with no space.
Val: 70,km/h
